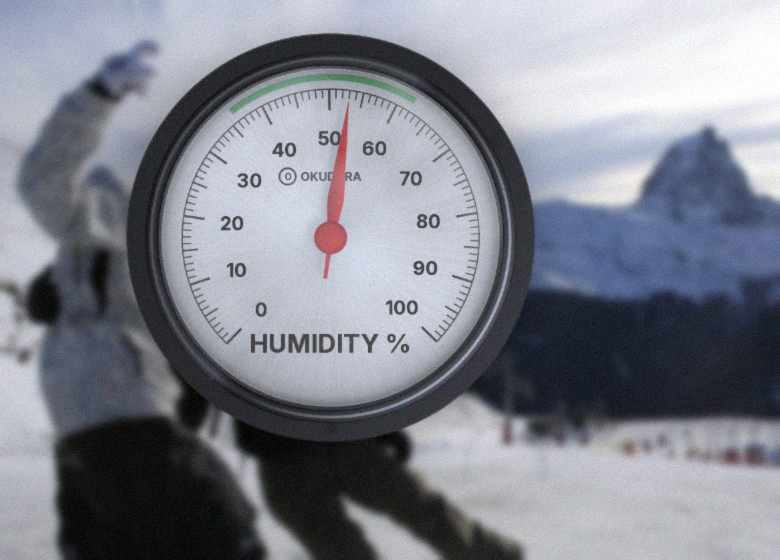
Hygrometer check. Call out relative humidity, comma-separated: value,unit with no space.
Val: 53,%
